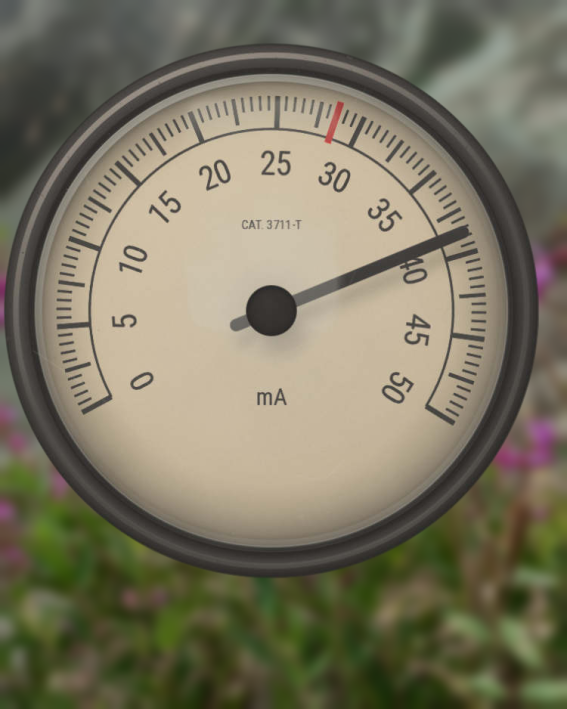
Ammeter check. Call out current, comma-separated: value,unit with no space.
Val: 38.75,mA
